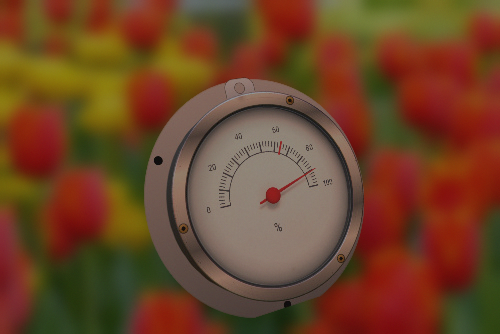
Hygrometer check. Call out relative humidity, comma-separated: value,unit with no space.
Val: 90,%
